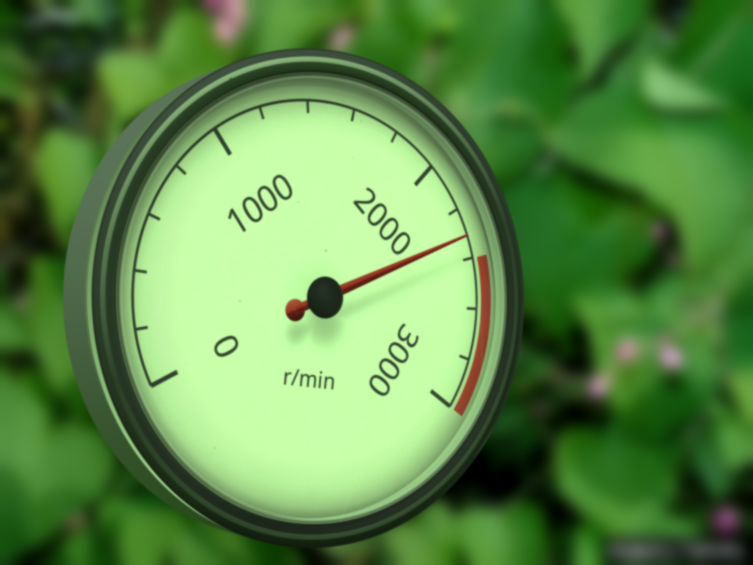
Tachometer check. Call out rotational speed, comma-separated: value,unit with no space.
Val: 2300,rpm
